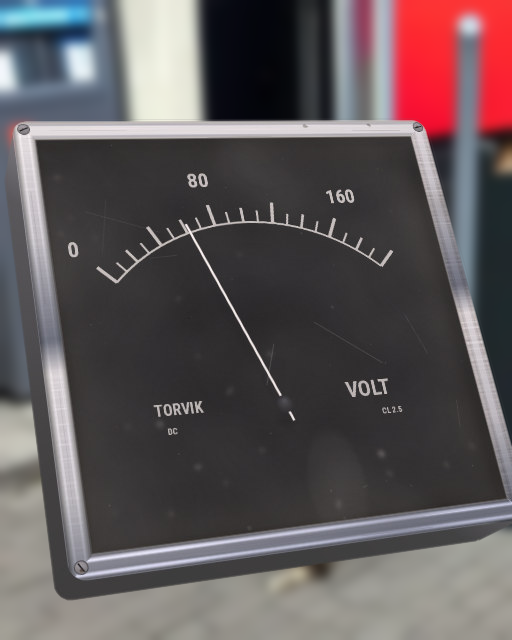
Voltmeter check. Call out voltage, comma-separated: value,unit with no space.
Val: 60,V
